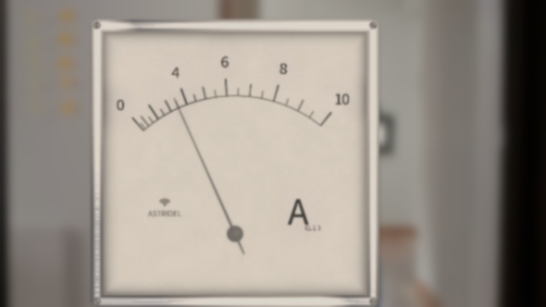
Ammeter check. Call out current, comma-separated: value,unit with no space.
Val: 3.5,A
